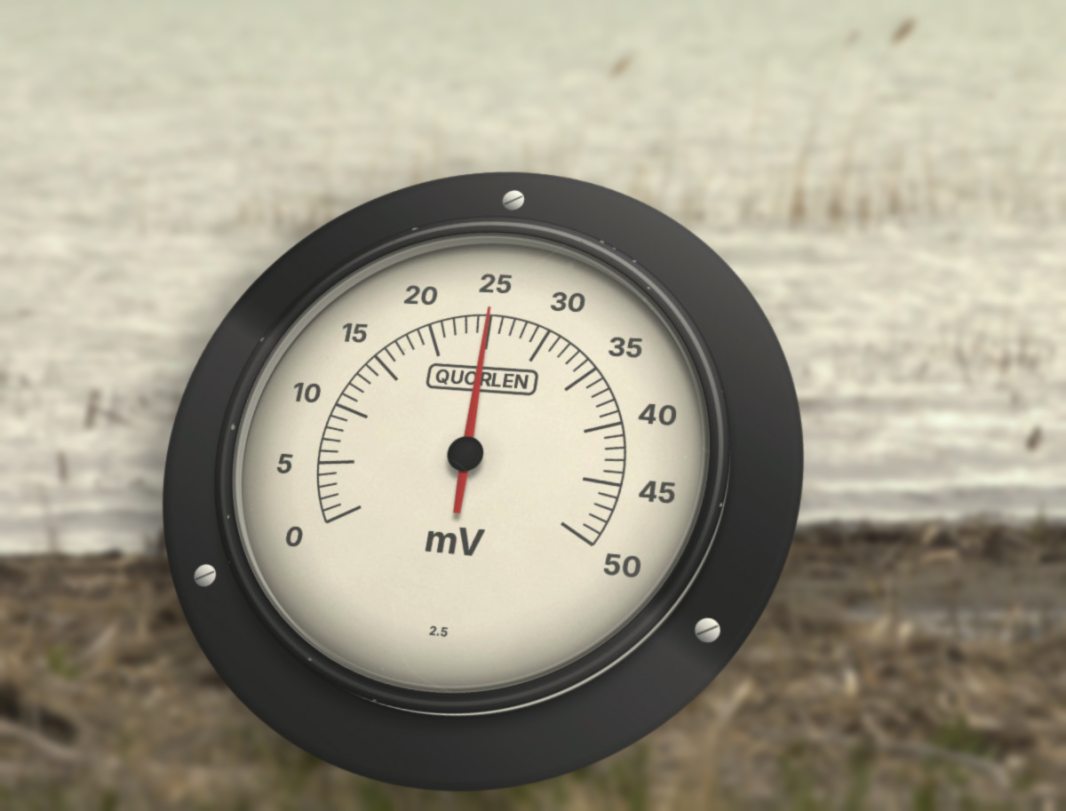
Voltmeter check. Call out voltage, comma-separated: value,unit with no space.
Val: 25,mV
